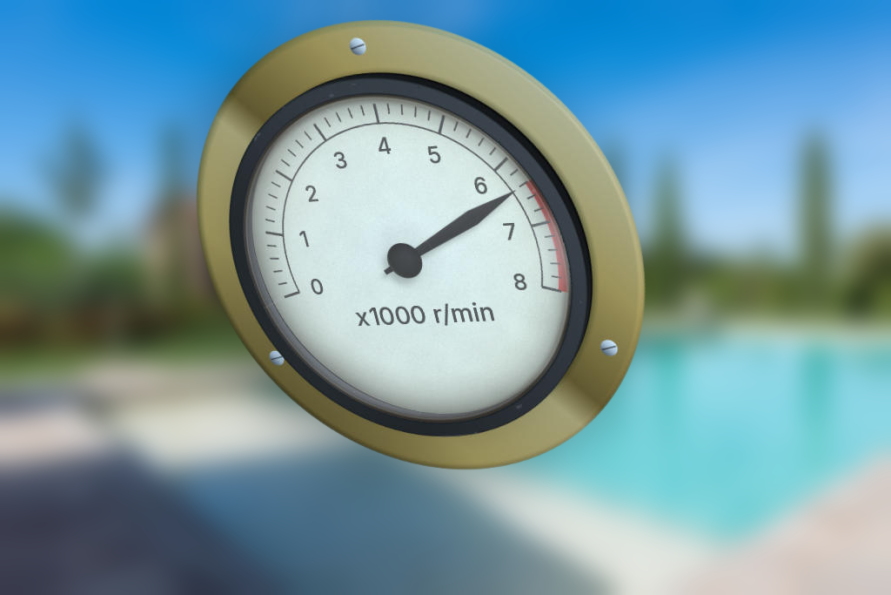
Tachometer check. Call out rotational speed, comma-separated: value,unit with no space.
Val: 6400,rpm
